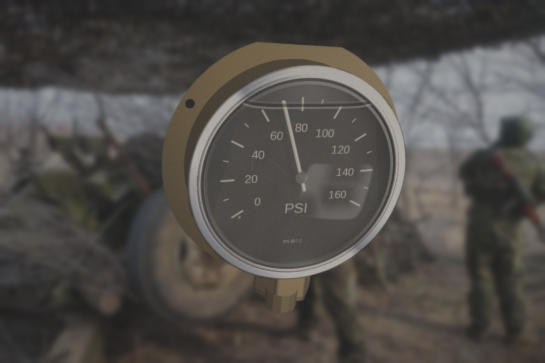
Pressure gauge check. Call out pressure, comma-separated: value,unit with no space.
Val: 70,psi
